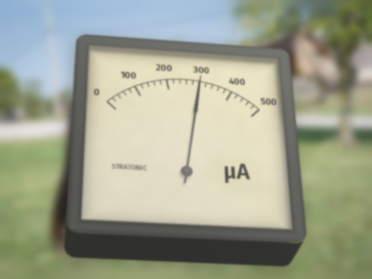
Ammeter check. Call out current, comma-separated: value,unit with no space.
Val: 300,µA
